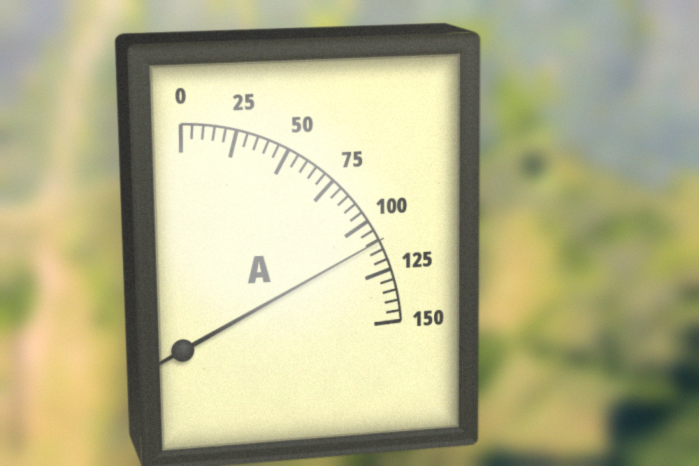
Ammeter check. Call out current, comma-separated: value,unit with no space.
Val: 110,A
